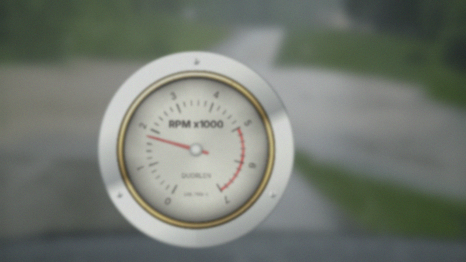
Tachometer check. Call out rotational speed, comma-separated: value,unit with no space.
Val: 1800,rpm
